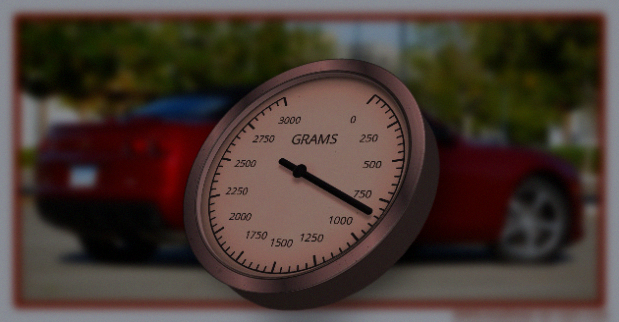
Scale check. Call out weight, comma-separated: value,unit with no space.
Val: 850,g
